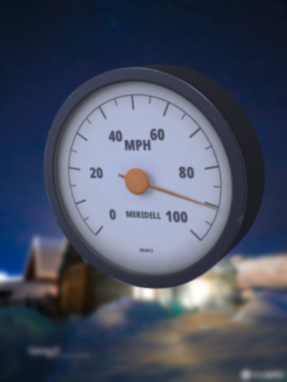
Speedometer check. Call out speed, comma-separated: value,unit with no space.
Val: 90,mph
